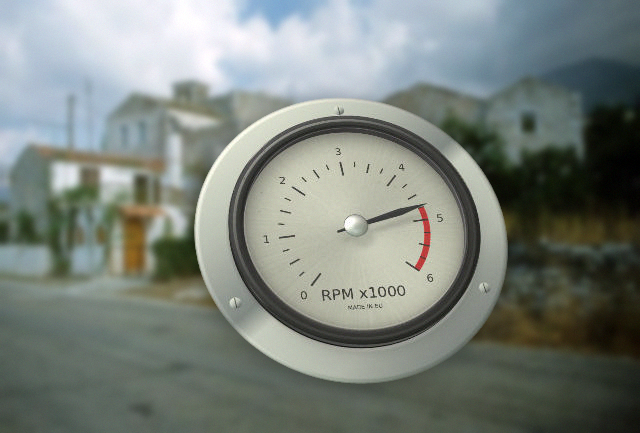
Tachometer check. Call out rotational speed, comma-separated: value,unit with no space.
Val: 4750,rpm
